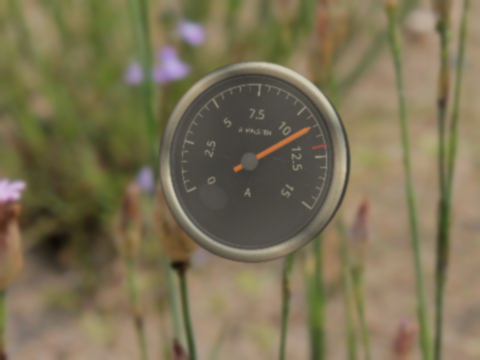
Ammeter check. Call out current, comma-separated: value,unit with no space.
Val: 11,A
